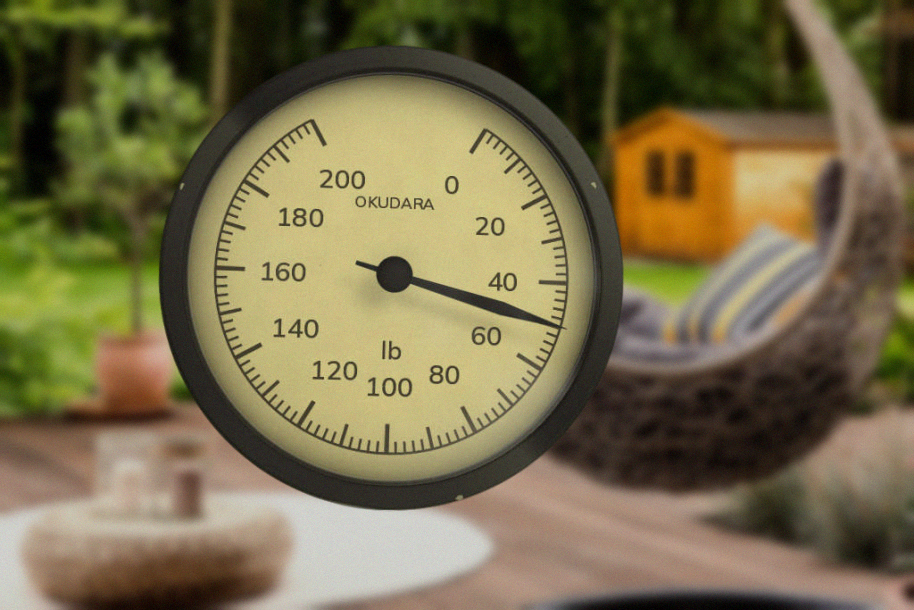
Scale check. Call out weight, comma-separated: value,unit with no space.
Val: 50,lb
